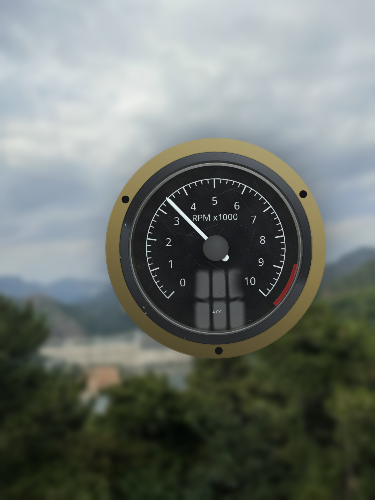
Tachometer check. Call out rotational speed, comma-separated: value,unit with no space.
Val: 3400,rpm
